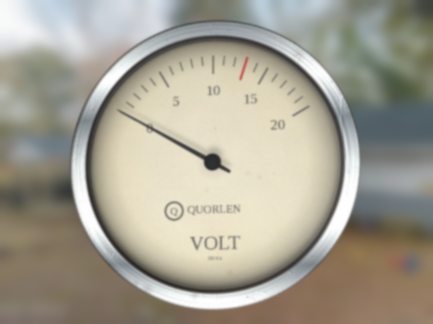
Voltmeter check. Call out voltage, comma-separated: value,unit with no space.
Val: 0,V
